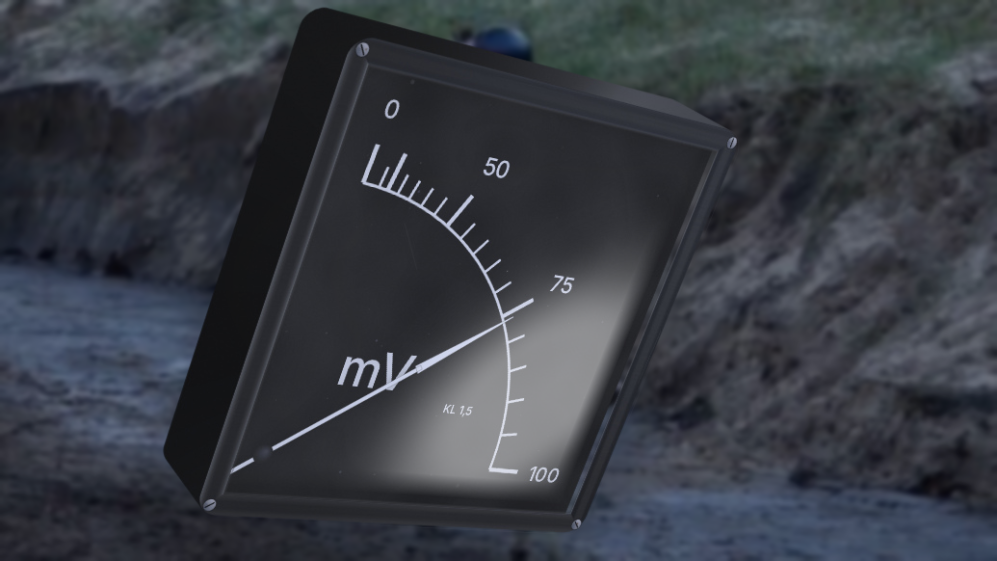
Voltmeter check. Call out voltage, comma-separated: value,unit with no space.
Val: 75,mV
